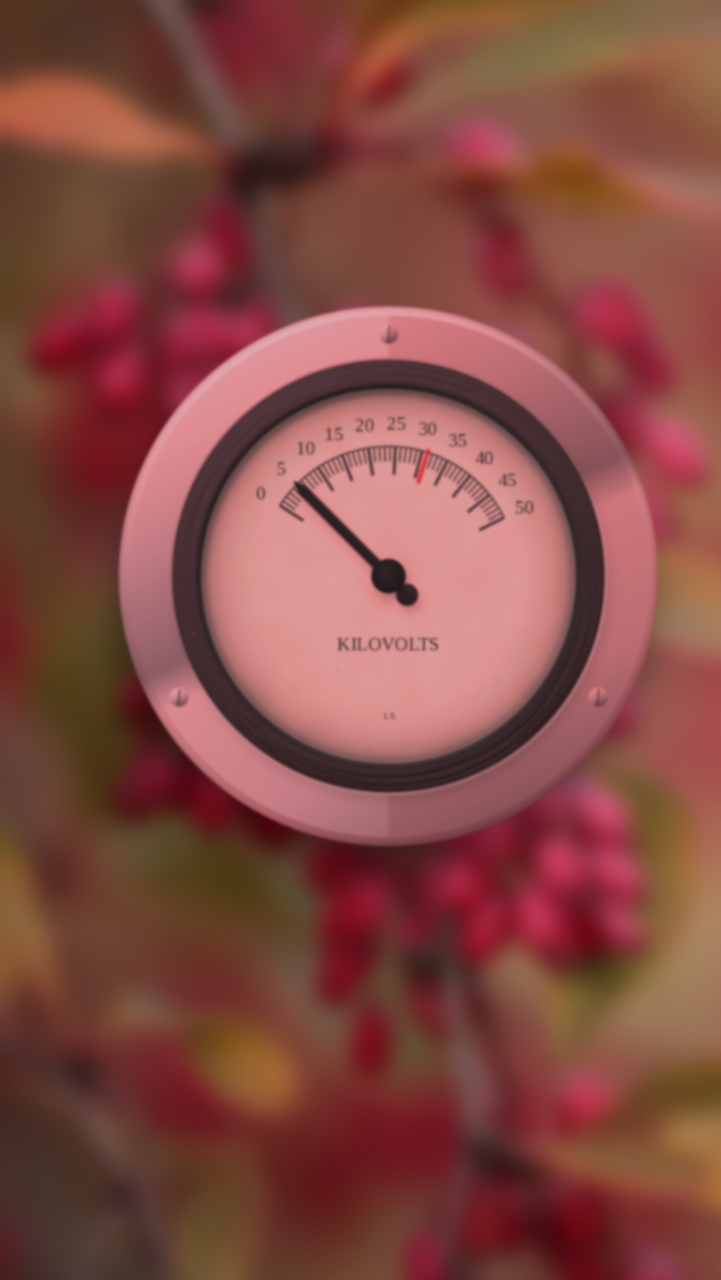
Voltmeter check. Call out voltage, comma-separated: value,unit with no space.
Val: 5,kV
